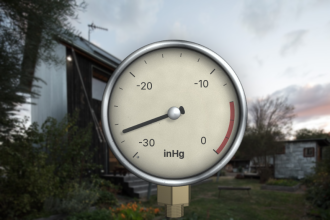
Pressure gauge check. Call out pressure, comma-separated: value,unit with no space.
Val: -27,inHg
